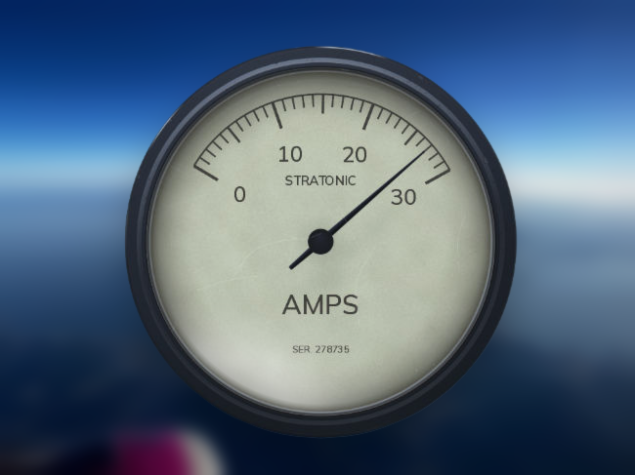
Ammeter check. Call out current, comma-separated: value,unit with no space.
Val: 27,A
